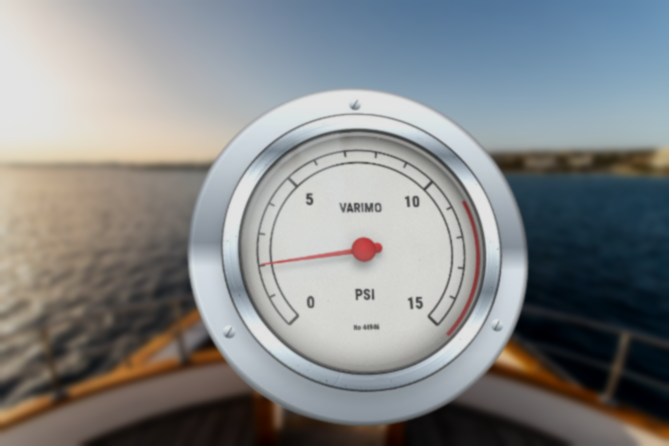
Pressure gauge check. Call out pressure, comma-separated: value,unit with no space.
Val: 2,psi
